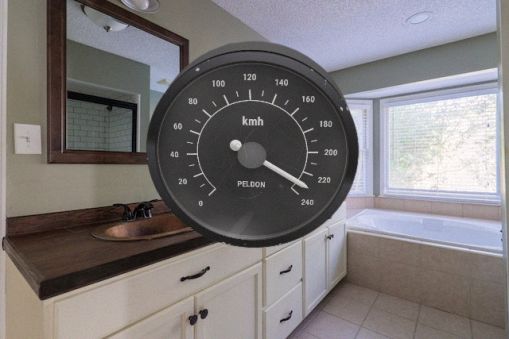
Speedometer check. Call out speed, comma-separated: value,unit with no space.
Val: 230,km/h
